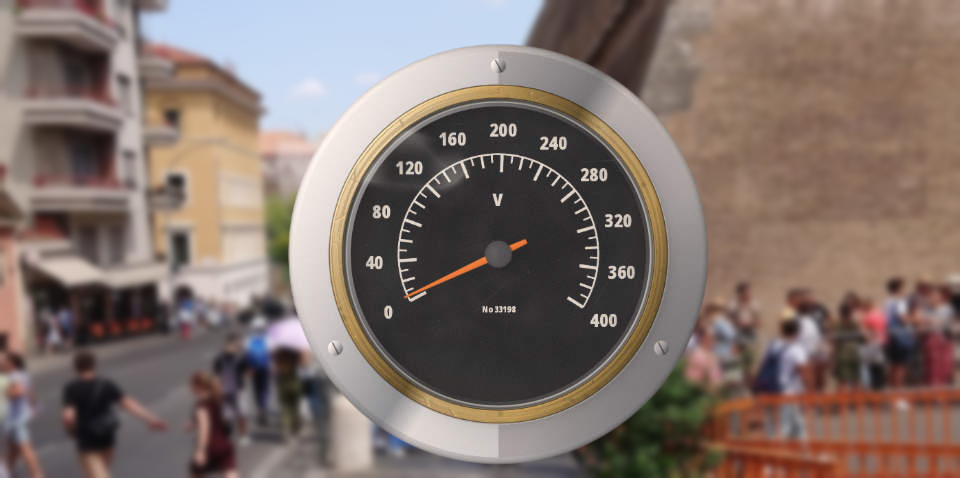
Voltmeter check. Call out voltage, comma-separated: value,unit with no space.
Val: 5,V
